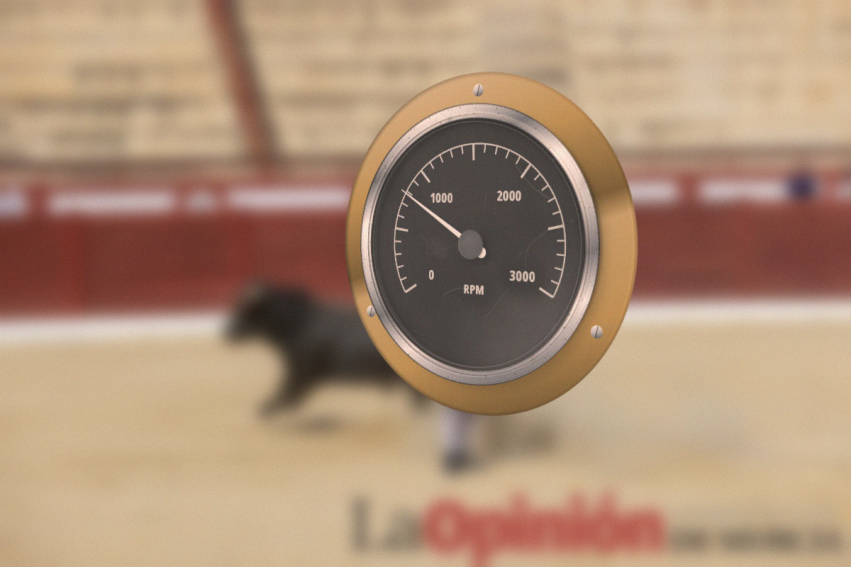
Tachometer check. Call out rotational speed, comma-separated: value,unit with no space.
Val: 800,rpm
